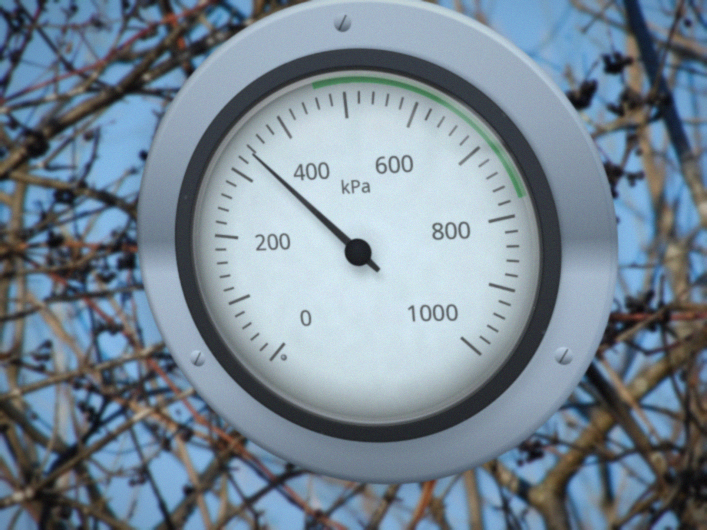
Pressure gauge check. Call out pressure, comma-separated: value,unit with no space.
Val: 340,kPa
